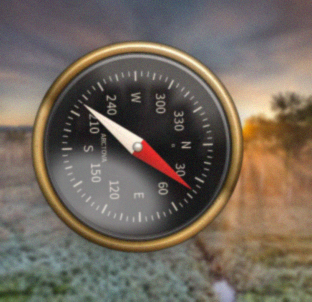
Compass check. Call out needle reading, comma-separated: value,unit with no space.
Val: 40,°
